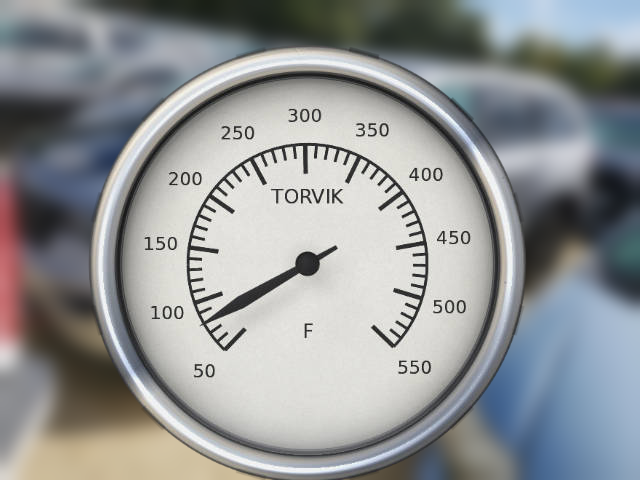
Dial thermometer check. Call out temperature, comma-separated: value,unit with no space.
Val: 80,°F
